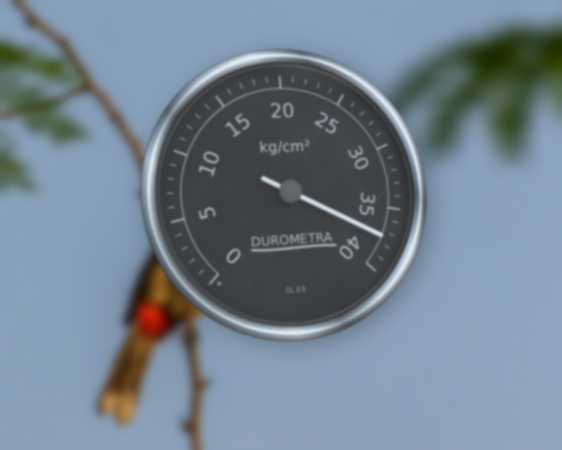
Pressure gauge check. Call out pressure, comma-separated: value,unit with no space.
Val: 37.5,kg/cm²
